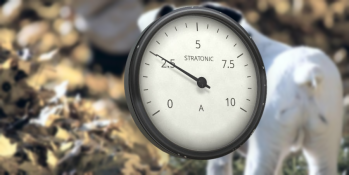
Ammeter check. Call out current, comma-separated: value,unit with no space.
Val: 2.5,A
